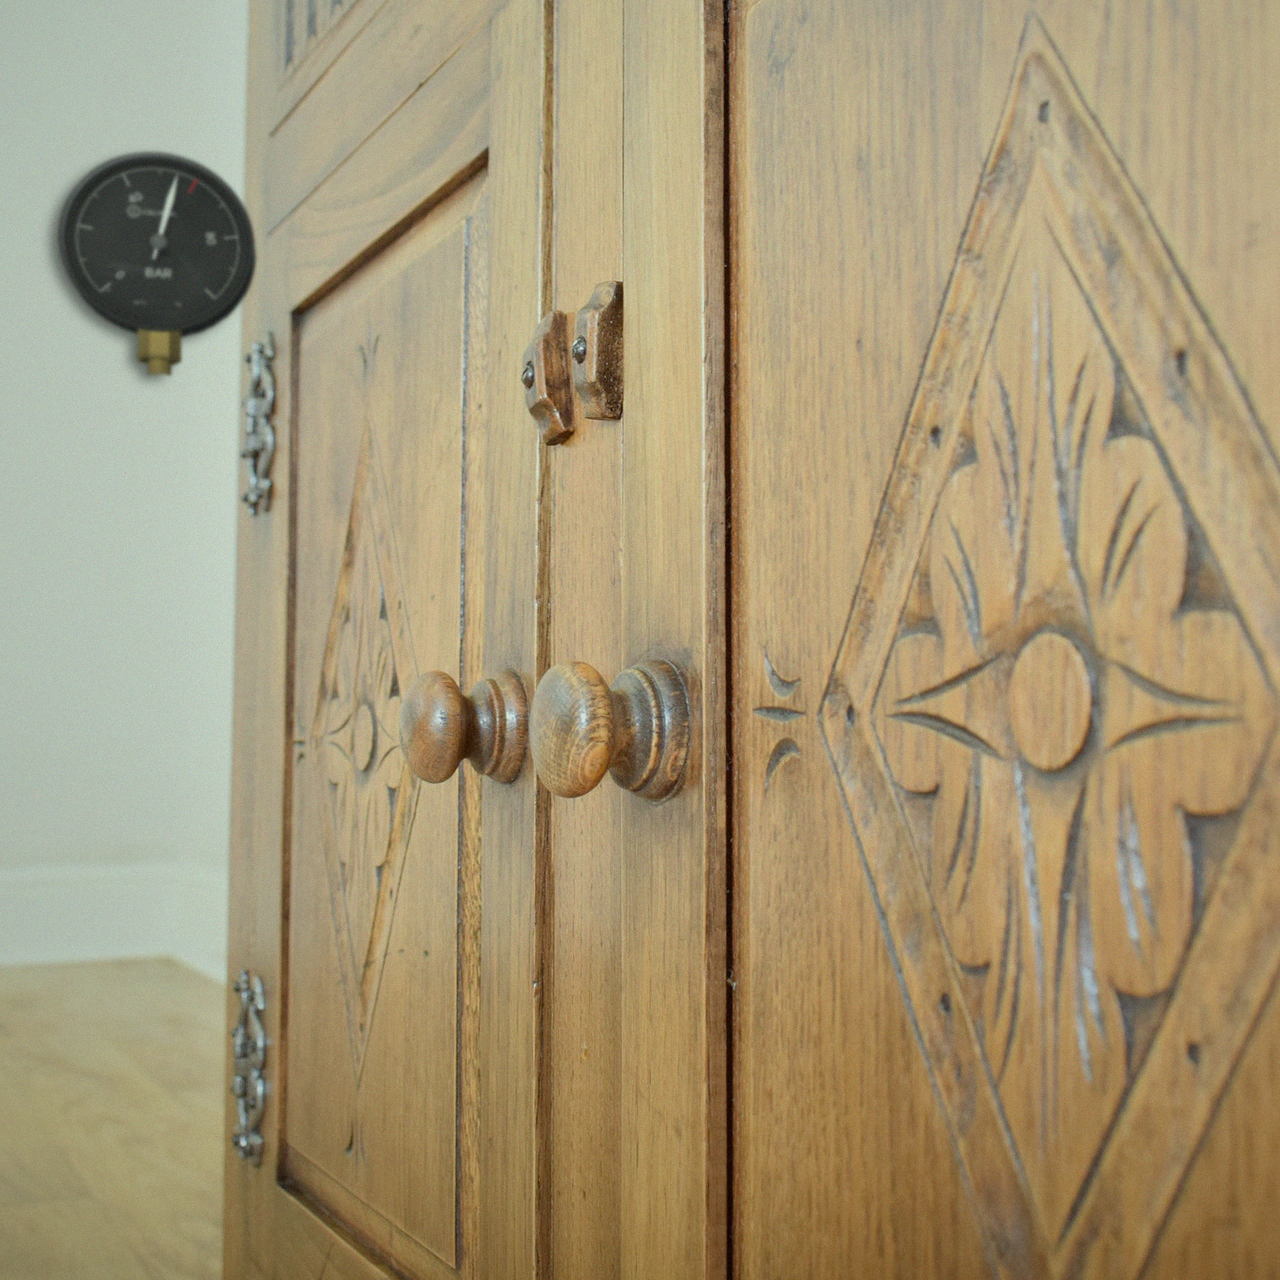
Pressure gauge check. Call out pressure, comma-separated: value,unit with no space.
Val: 55,bar
